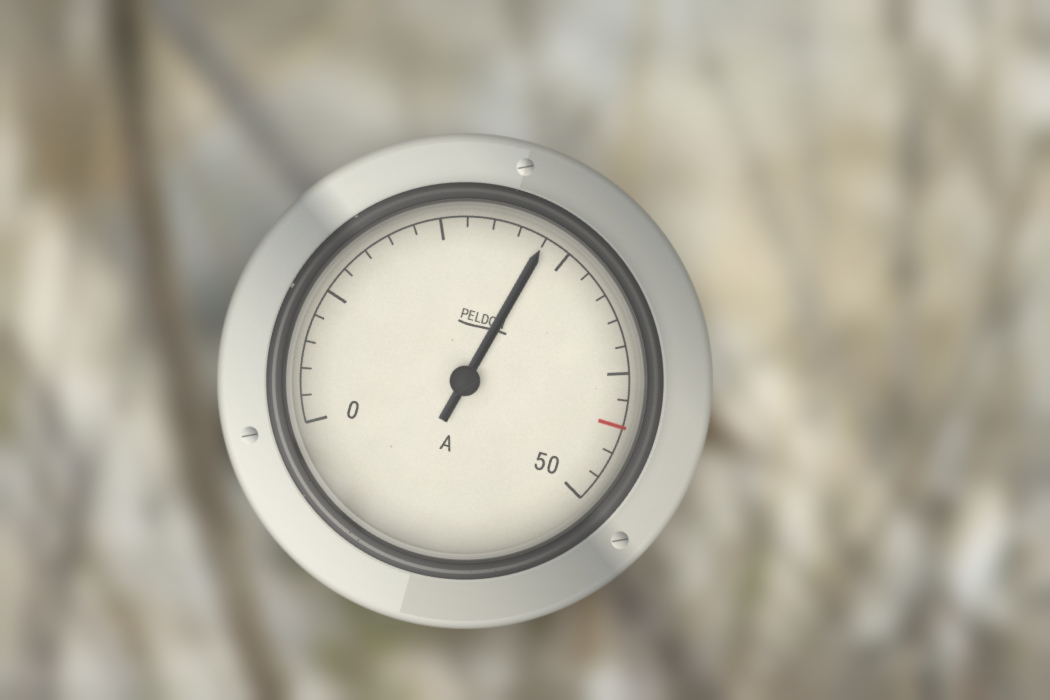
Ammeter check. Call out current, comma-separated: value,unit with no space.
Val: 28,A
